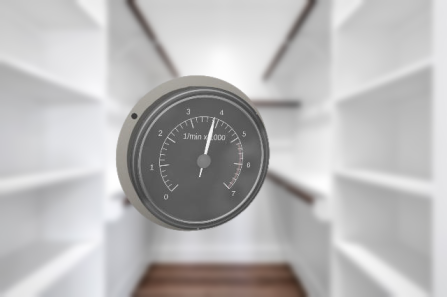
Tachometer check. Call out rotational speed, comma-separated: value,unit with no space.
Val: 3800,rpm
